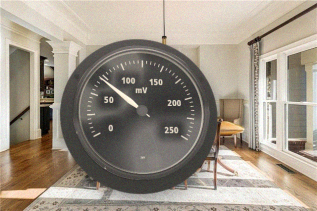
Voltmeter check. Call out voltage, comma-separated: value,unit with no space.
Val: 70,mV
